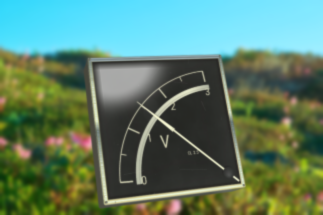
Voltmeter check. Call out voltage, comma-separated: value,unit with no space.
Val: 1.5,V
